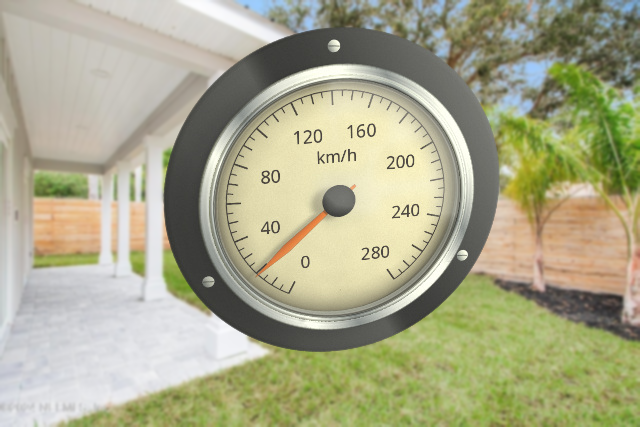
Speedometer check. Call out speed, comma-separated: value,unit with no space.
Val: 20,km/h
